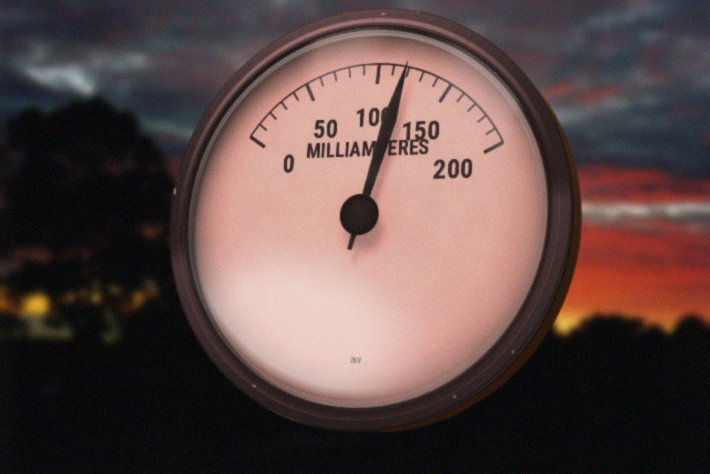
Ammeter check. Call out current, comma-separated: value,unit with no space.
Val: 120,mA
